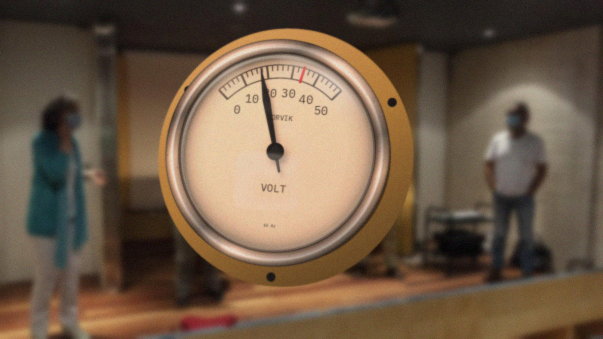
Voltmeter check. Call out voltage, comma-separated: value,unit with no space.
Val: 18,V
